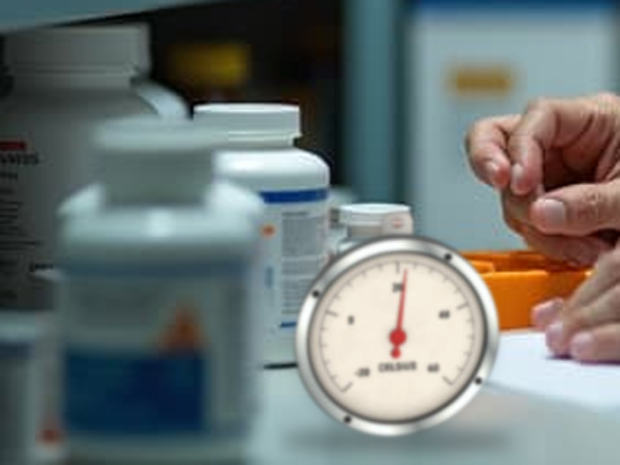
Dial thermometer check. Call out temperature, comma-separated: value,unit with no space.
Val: 22,°C
